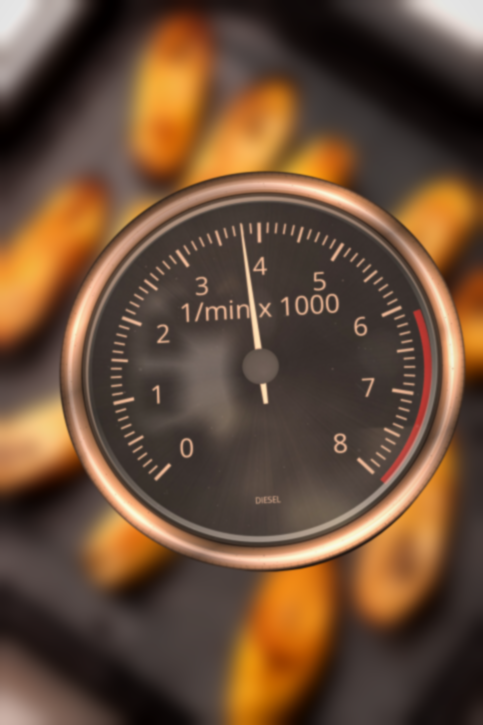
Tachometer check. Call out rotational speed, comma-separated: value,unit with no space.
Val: 3800,rpm
